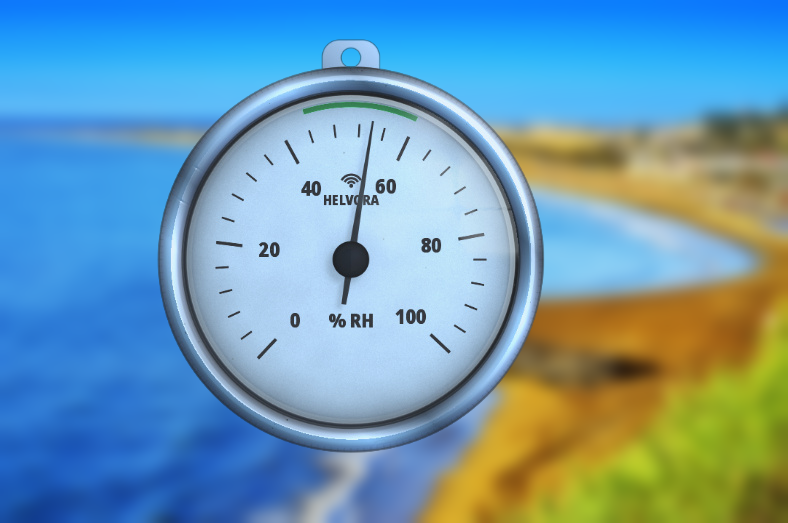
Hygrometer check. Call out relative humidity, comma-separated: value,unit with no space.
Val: 54,%
